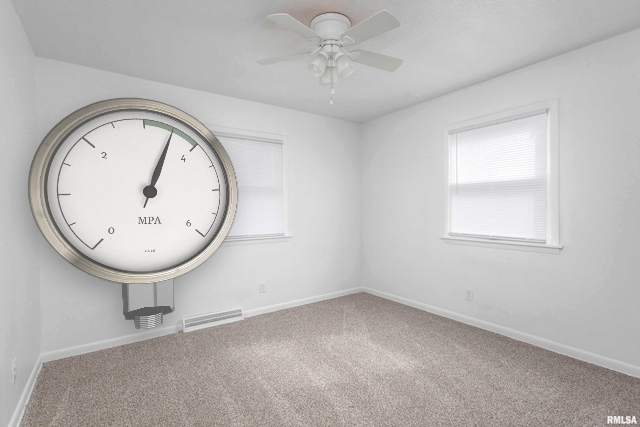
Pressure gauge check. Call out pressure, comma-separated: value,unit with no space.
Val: 3.5,MPa
